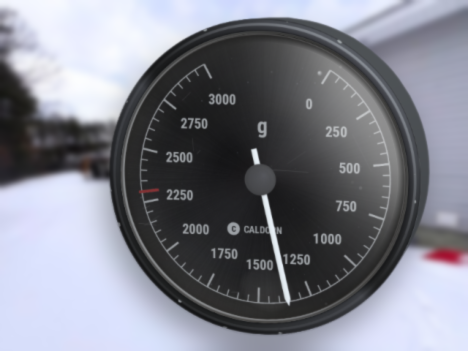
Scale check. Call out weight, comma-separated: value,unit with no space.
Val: 1350,g
